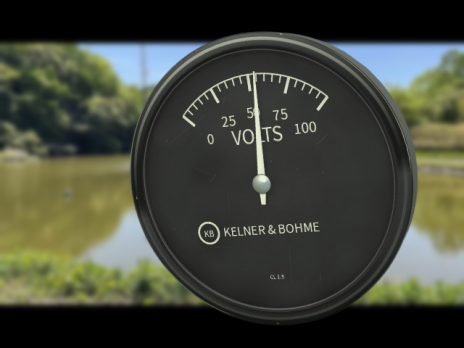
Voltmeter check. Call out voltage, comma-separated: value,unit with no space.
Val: 55,V
